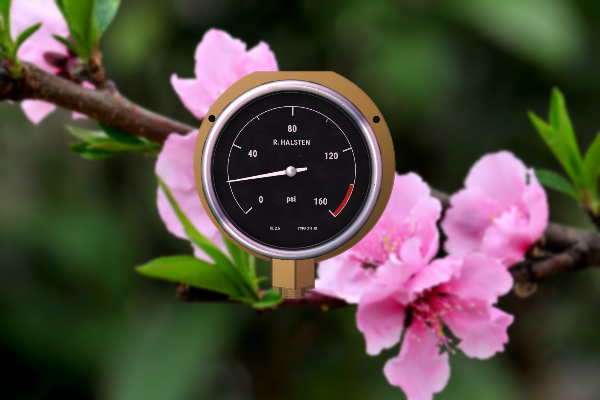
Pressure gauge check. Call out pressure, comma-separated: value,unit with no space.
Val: 20,psi
